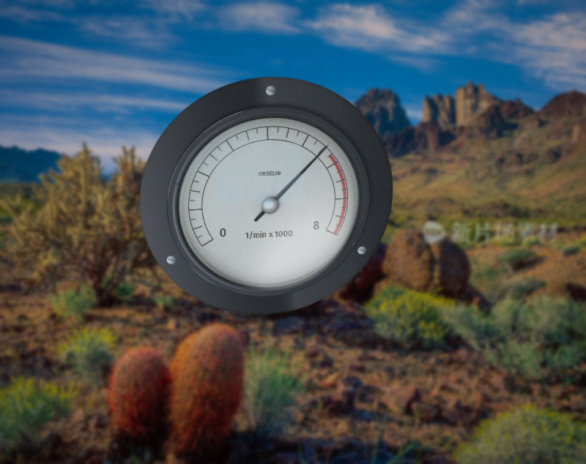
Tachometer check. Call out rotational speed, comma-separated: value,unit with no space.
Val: 5500,rpm
